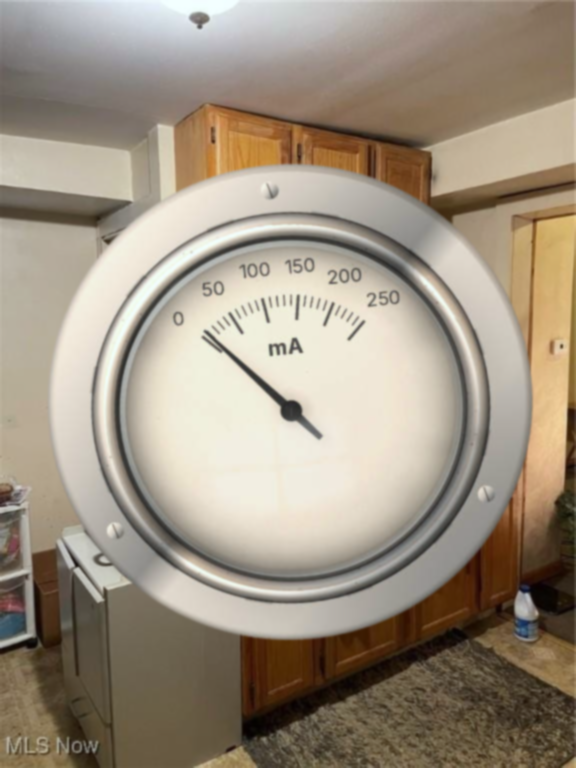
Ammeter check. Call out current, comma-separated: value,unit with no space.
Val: 10,mA
